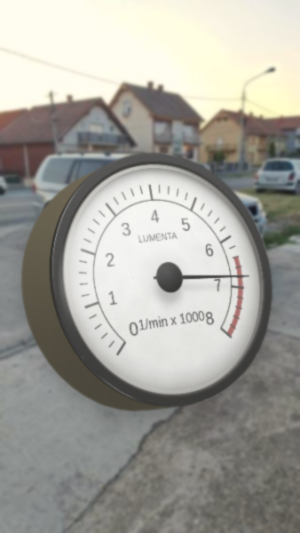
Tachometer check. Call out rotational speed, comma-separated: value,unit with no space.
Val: 6800,rpm
